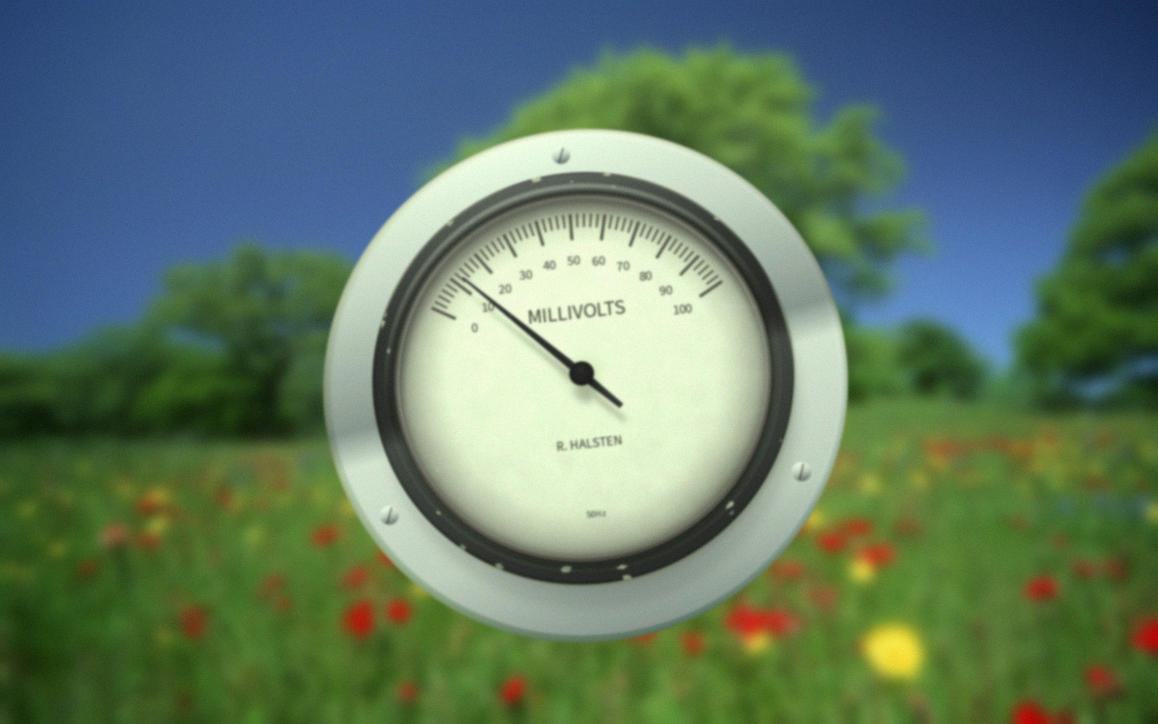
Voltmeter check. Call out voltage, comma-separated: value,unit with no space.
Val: 12,mV
